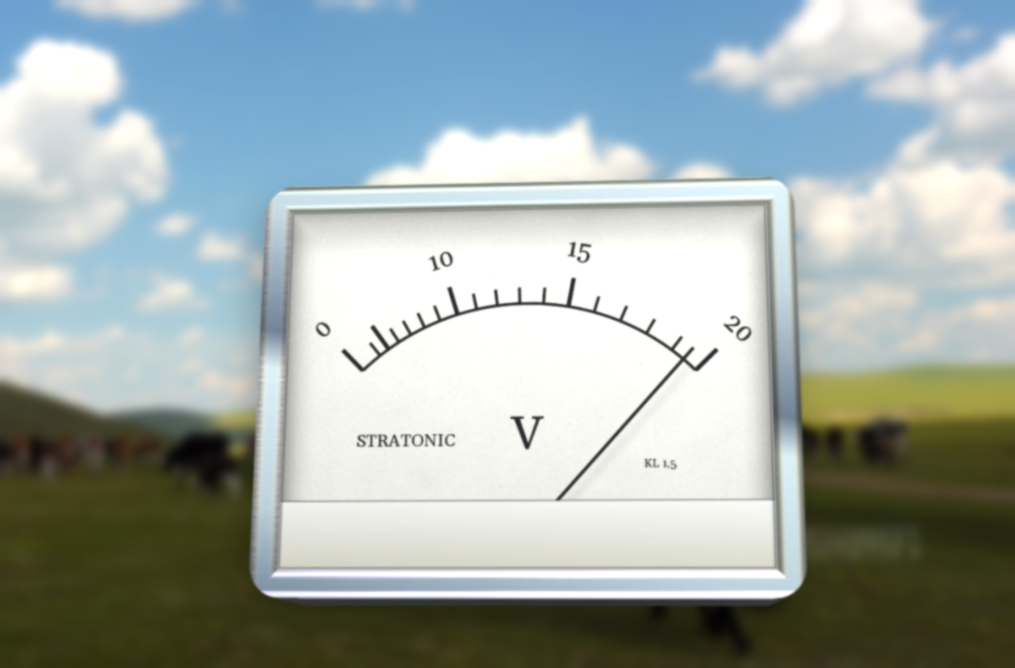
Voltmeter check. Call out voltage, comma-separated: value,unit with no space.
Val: 19.5,V
